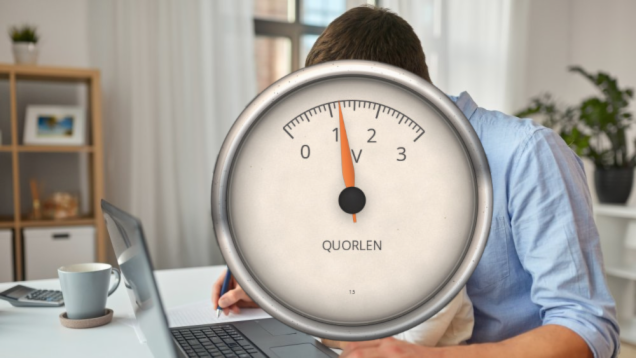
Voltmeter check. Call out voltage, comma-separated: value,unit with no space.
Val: 1.2,kV
